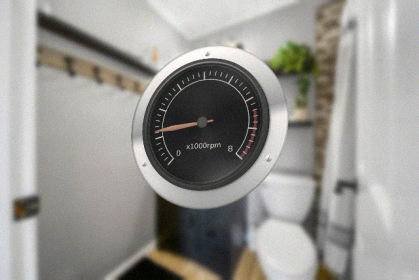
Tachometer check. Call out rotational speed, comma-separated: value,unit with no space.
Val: 1200,rpm
